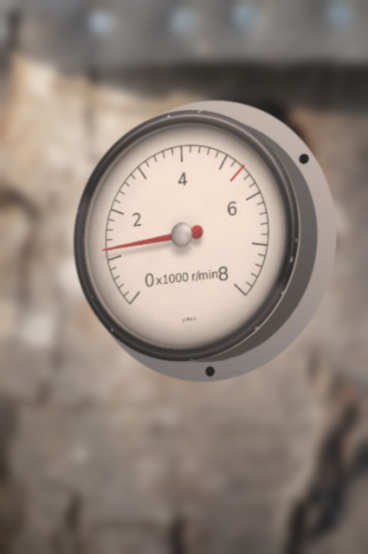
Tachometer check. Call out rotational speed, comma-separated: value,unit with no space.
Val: 1200,rpm
